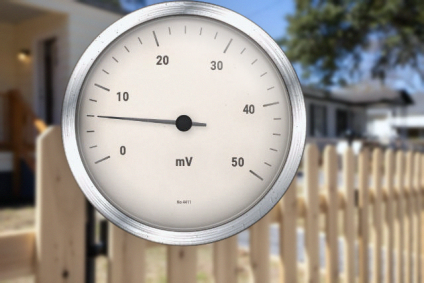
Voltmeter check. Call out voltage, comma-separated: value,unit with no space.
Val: 6,mV
